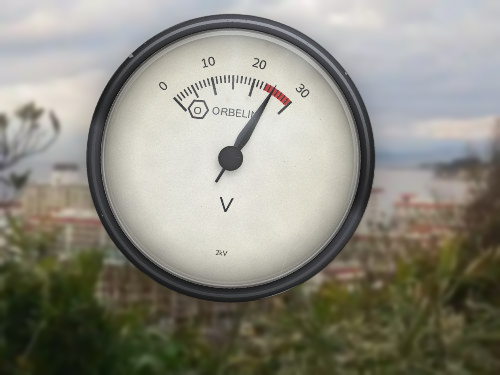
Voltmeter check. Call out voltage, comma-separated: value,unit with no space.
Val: 25,V
